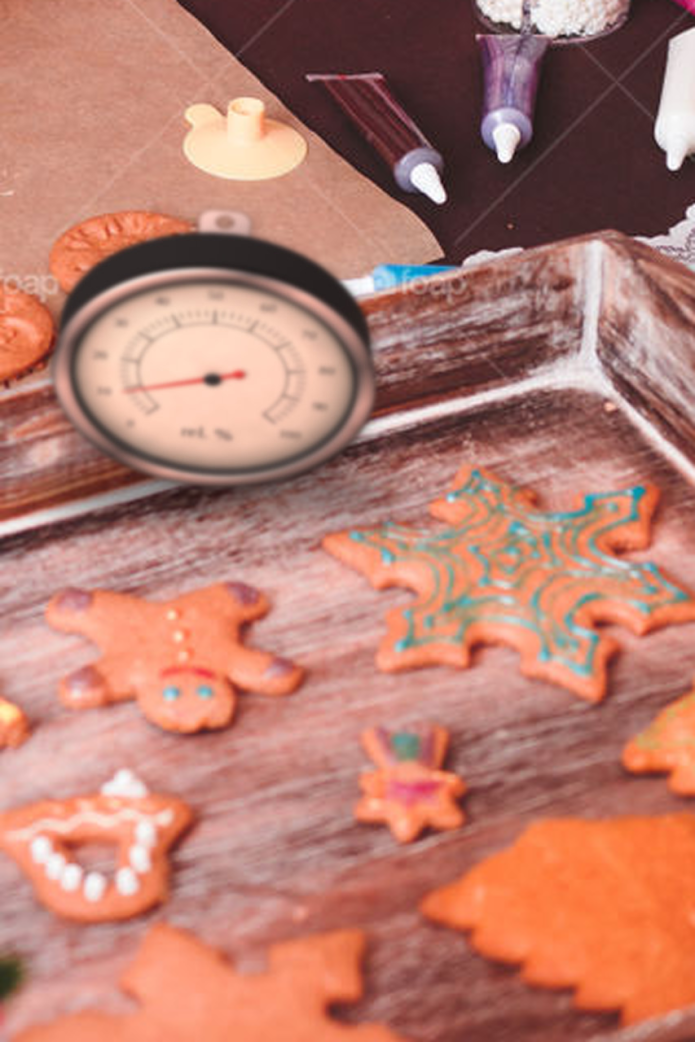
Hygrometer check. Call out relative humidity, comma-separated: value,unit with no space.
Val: 10,%
